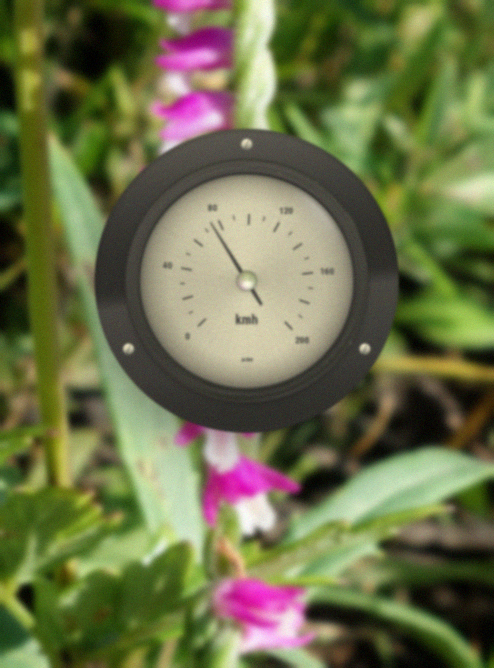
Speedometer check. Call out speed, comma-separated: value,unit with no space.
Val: 75,km/h
